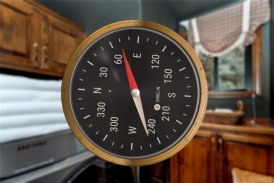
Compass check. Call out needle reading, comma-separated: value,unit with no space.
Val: 70,°
